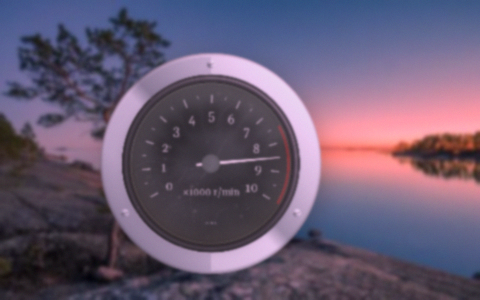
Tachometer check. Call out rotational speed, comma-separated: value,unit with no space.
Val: 8500,rpm
